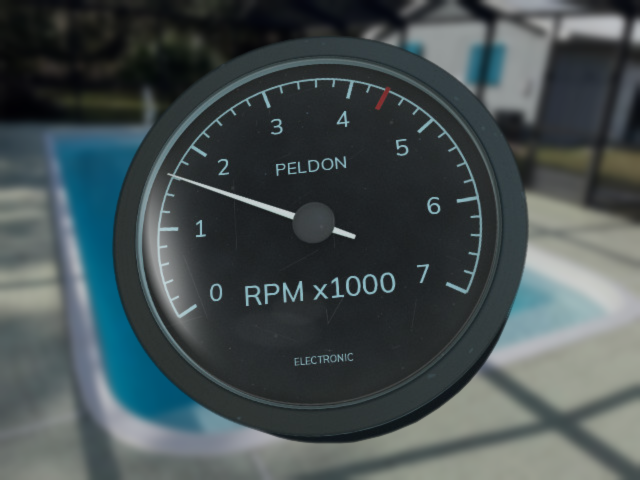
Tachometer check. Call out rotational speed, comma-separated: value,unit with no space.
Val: 1600,rpm
